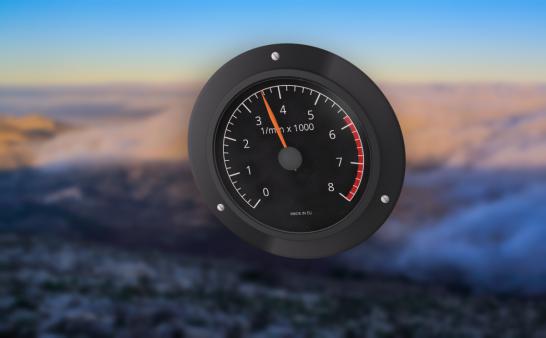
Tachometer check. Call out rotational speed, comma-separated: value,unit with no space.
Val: 3600,rpm
